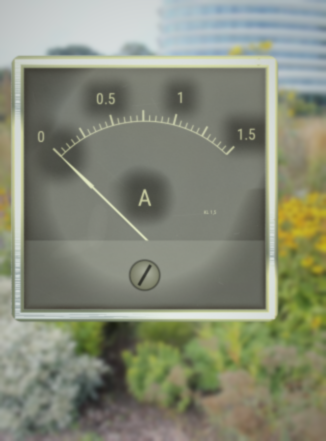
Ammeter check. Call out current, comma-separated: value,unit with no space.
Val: 0,A
